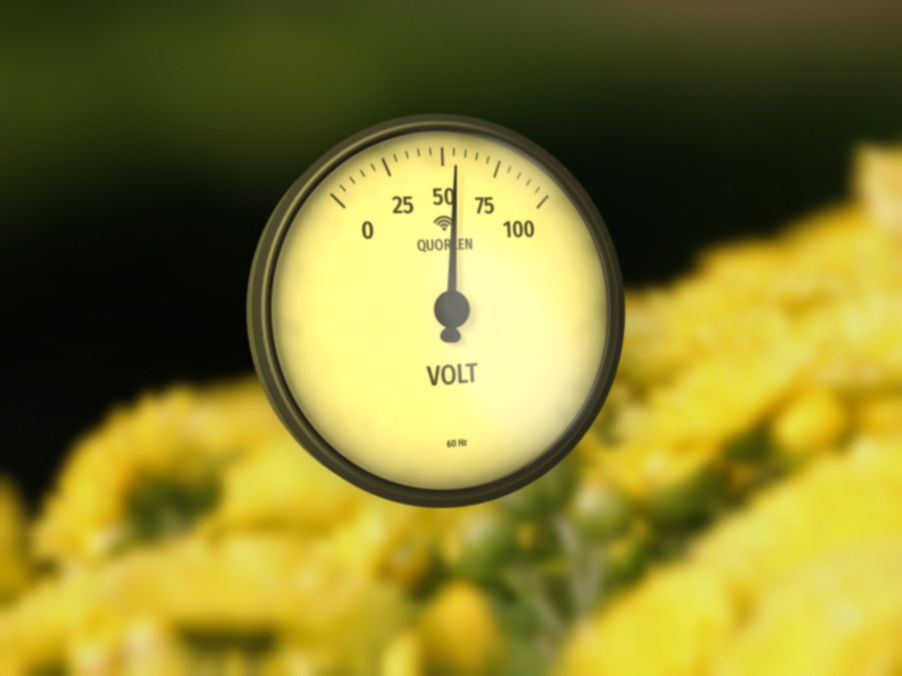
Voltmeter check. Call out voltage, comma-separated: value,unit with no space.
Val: 55,V
